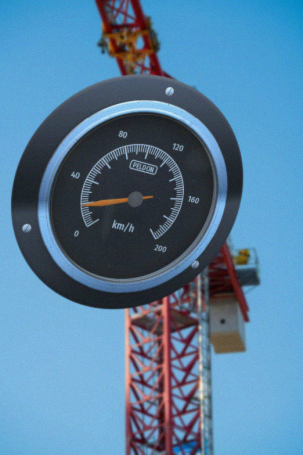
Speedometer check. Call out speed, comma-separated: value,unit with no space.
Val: 20,km/h
